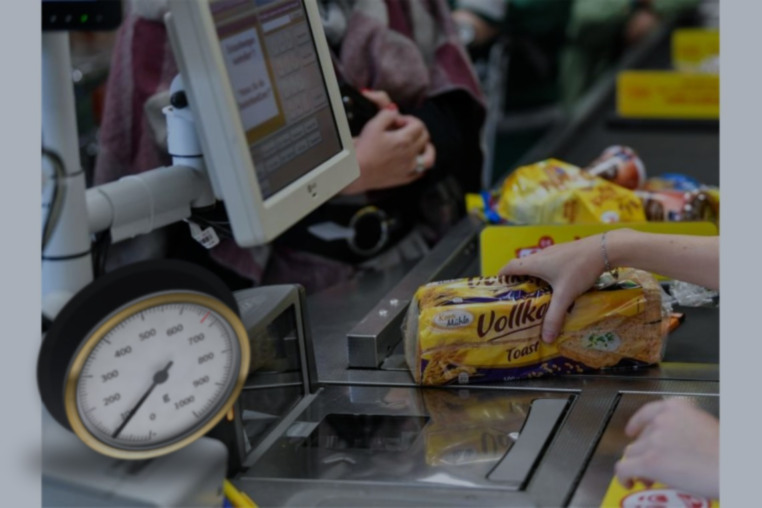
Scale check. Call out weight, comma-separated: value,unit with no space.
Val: 100,g
